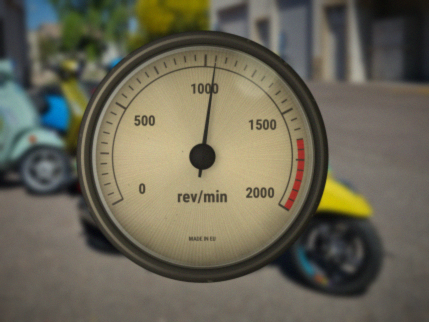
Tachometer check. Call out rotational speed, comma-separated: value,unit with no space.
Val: 1050,rpm
